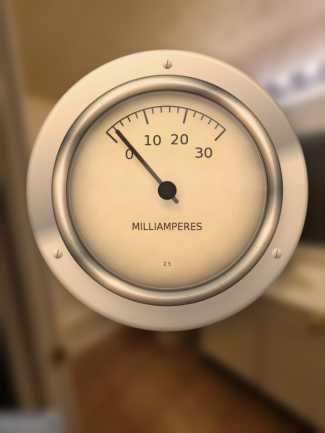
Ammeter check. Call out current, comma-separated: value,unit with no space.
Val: 2,mA
